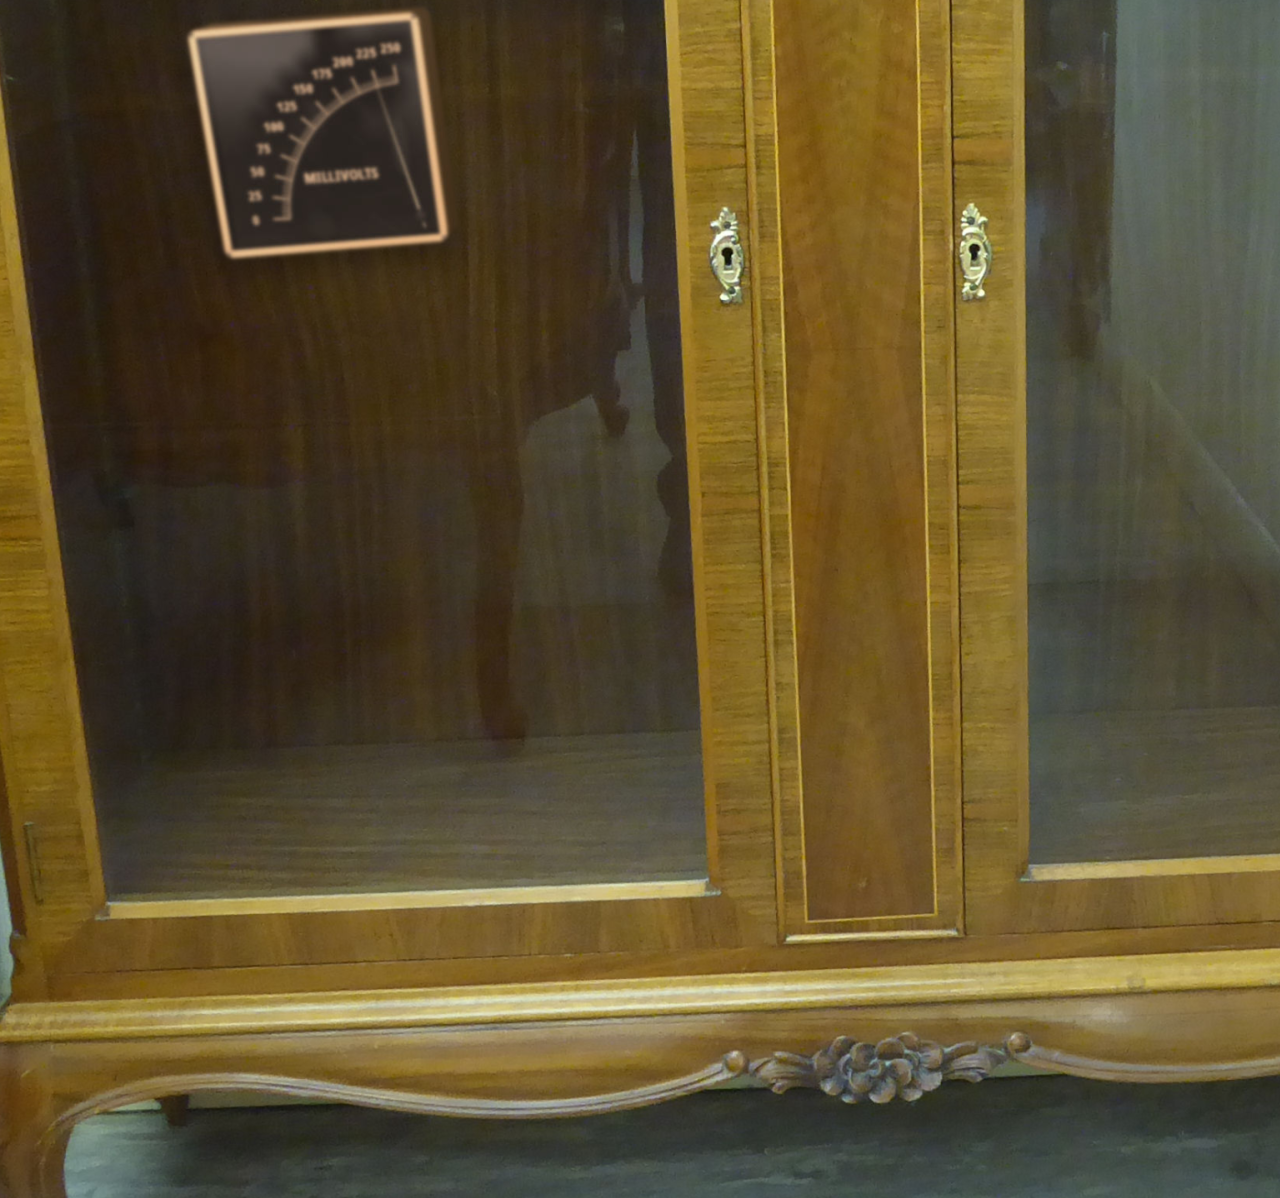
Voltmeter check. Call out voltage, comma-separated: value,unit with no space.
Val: 225,mV
